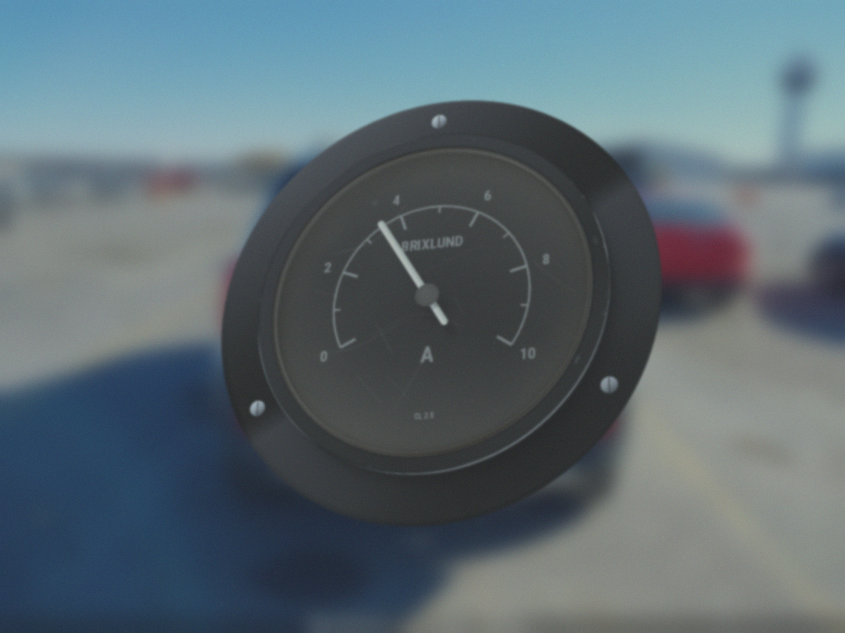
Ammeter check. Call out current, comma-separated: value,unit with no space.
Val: 3.5,A
